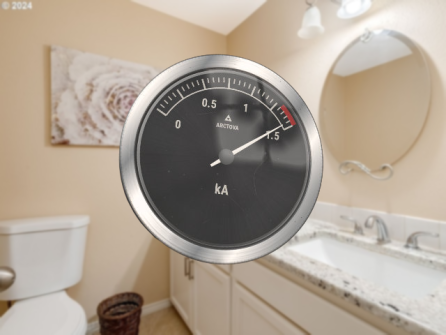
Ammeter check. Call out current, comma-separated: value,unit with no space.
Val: 1.45,kA
